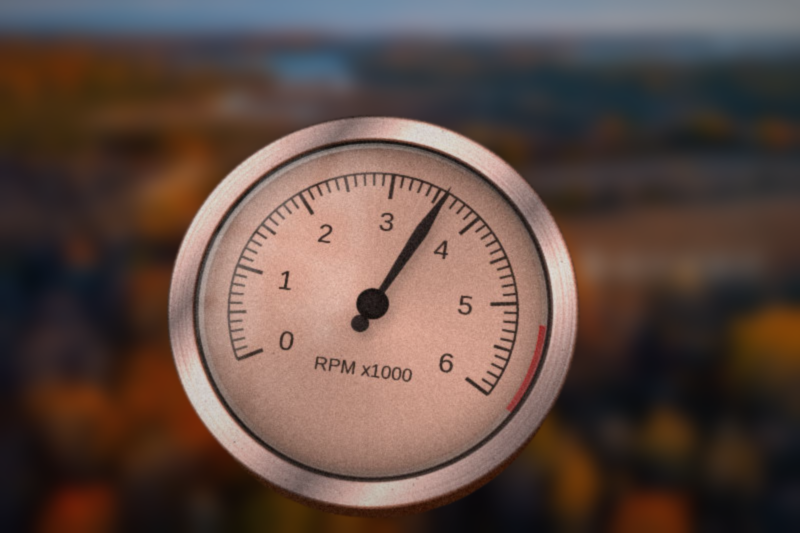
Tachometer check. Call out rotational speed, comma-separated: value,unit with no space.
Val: 3600,rpm
